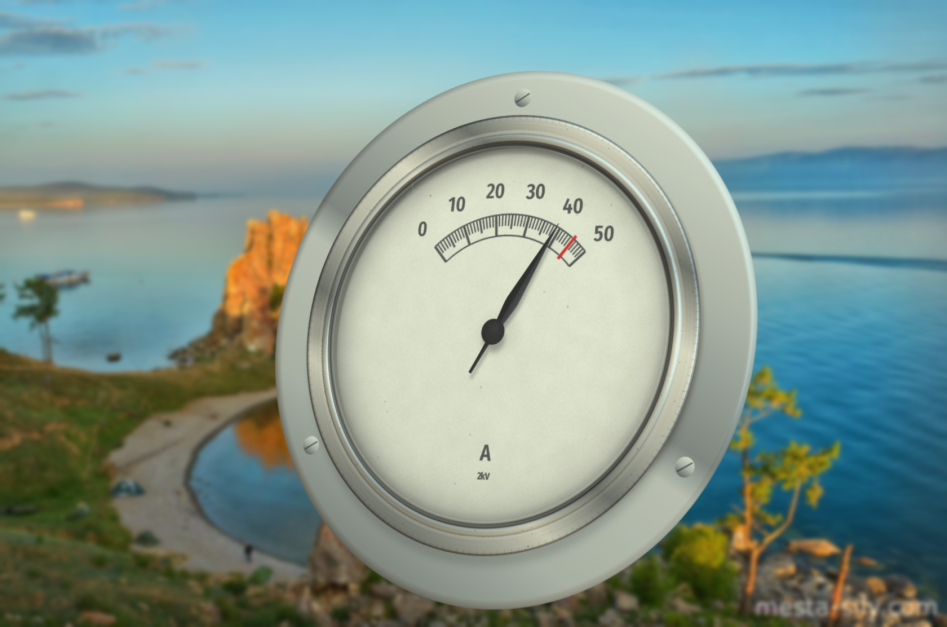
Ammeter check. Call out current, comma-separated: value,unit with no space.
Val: 40,A
